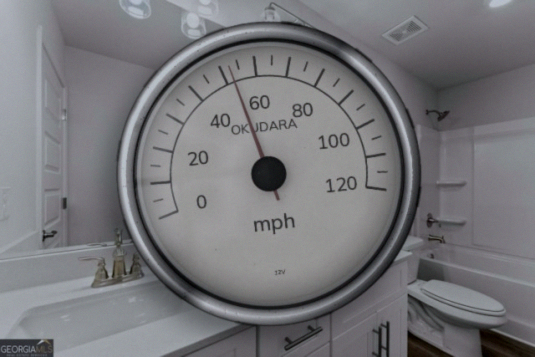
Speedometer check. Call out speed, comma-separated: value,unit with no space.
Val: 52.5,mph
